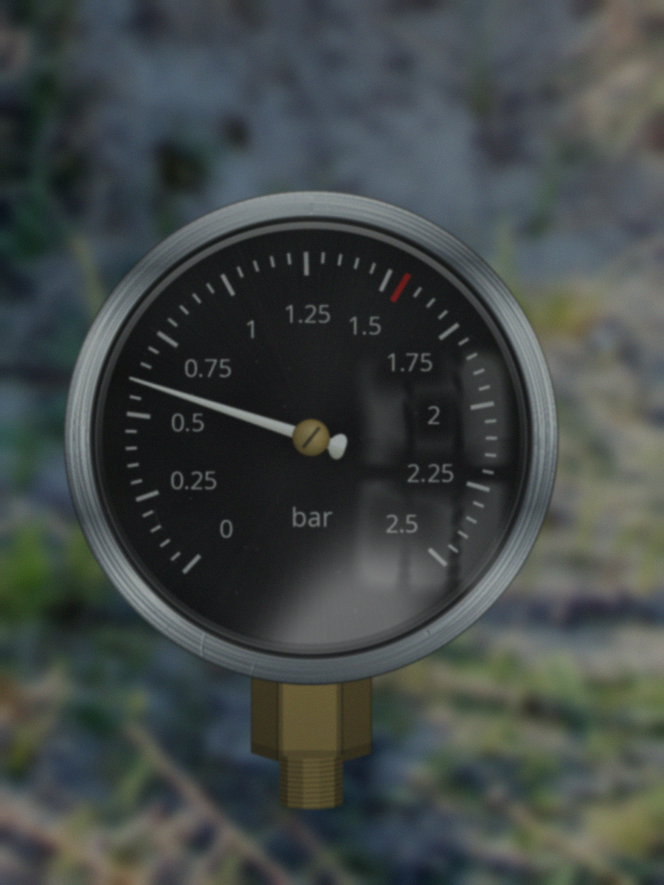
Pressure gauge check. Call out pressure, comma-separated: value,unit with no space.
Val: 0.6,bar
